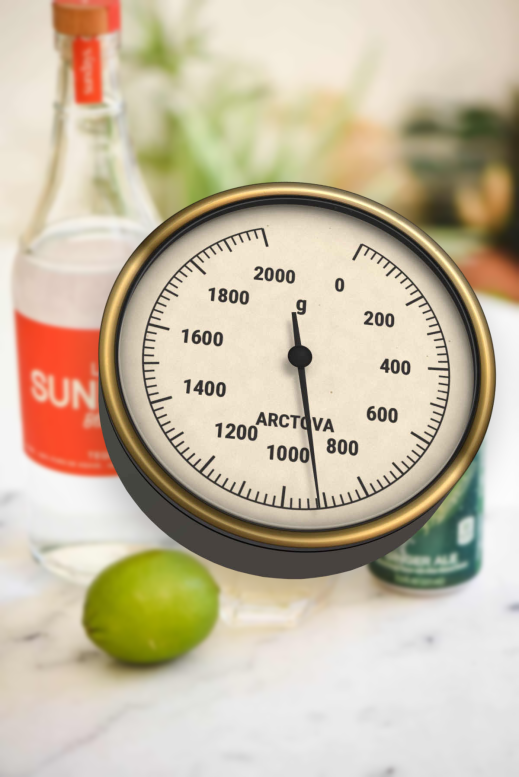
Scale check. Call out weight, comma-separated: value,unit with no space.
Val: 920,g
